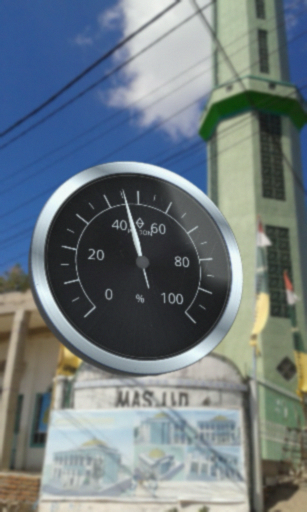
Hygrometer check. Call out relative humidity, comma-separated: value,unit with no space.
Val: 45,%
